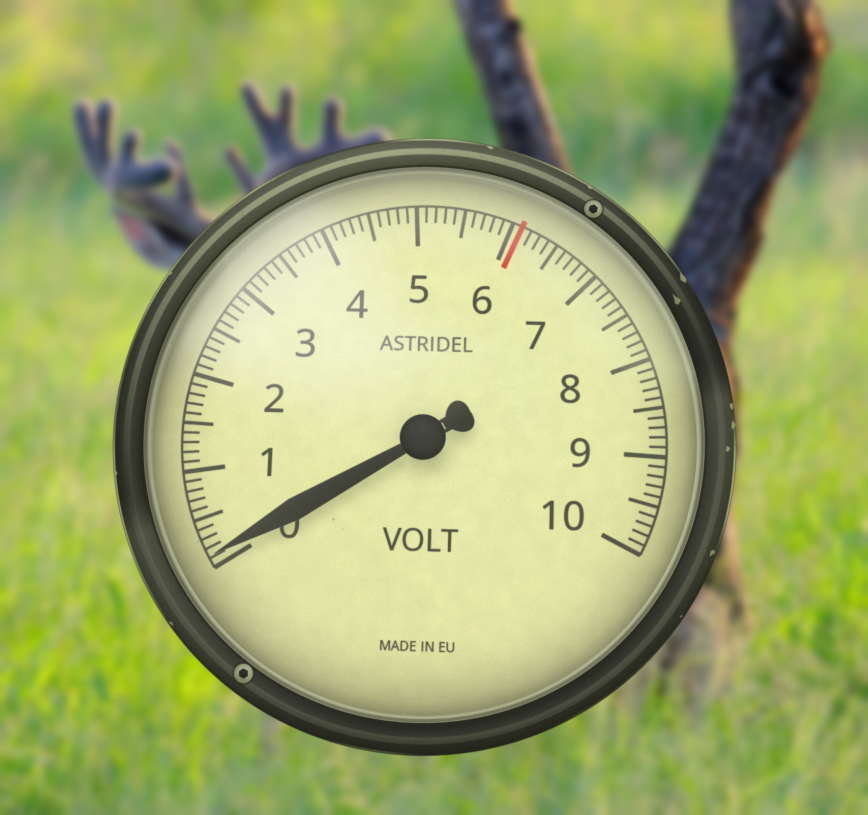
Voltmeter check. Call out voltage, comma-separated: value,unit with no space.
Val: 0.1,V
